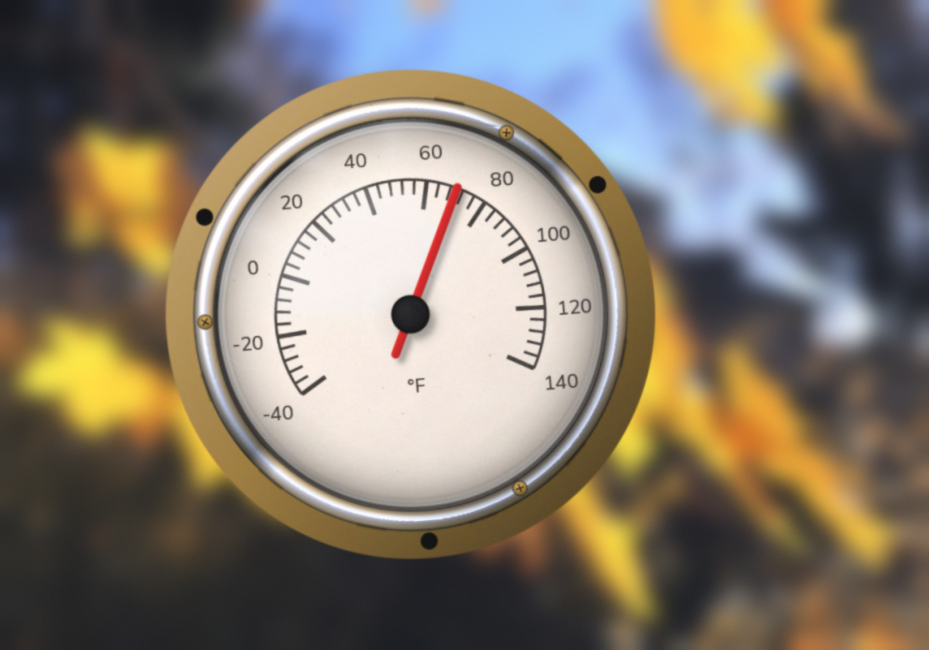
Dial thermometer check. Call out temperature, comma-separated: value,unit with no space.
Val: 70,°F
